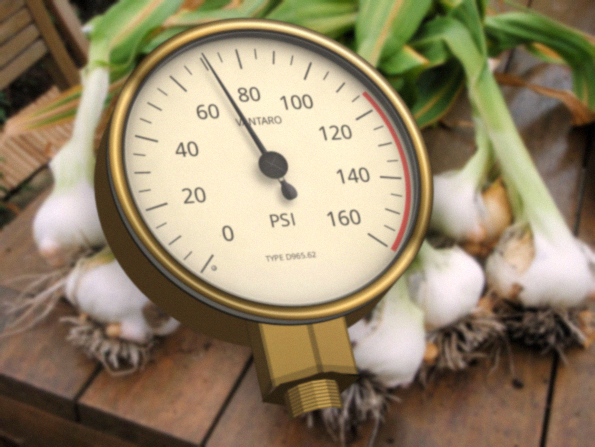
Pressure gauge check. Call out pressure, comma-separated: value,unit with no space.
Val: 70,psi
